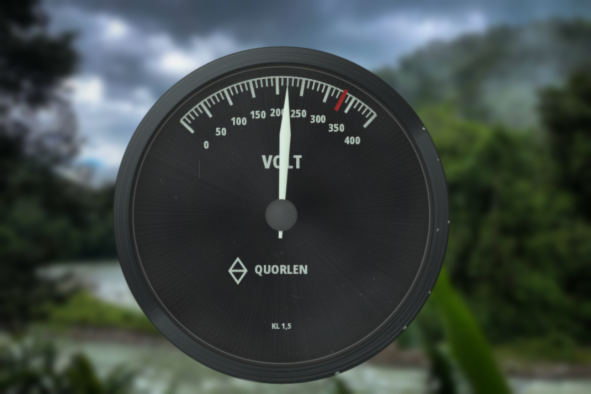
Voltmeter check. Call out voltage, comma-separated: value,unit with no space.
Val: 220,V
